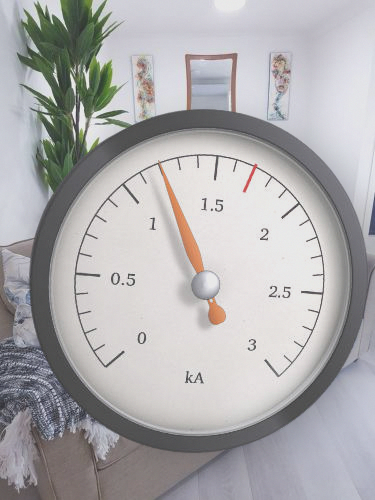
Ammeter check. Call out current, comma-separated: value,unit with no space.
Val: 1.2,kA
